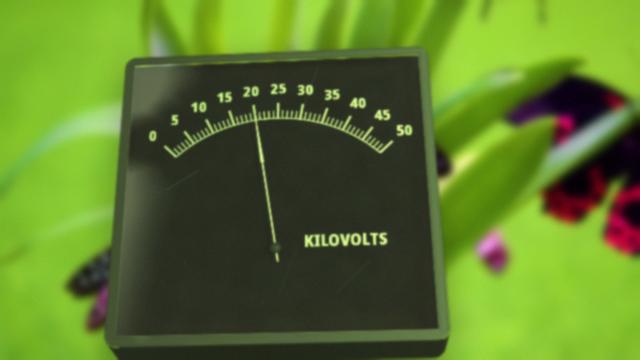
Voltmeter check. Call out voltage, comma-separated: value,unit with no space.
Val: 20,kV
